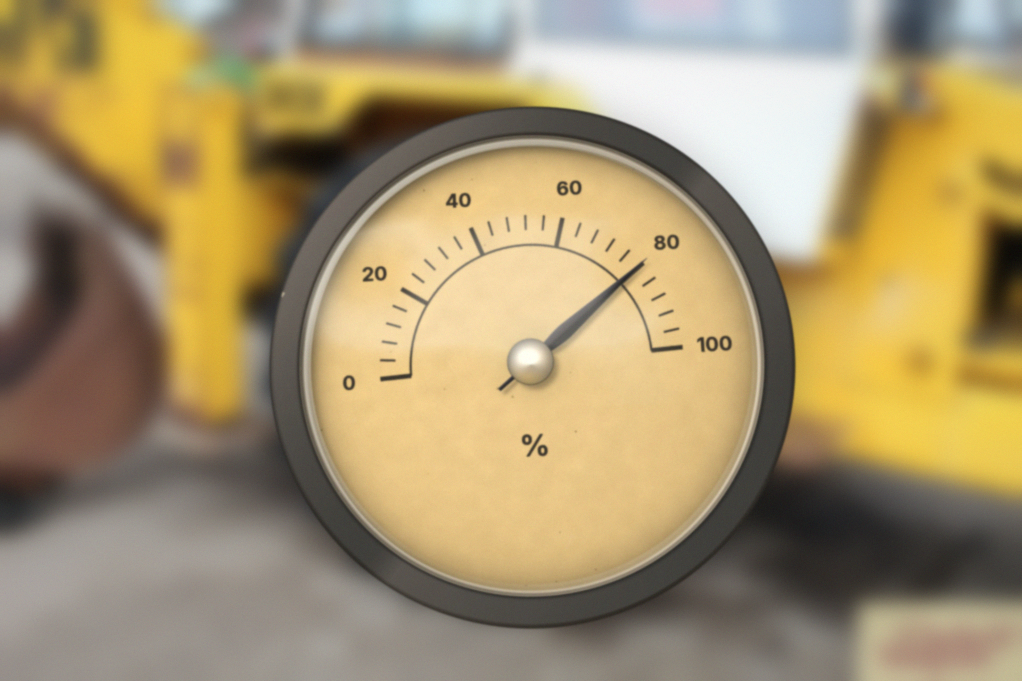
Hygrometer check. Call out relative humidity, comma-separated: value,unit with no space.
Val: 80,%
